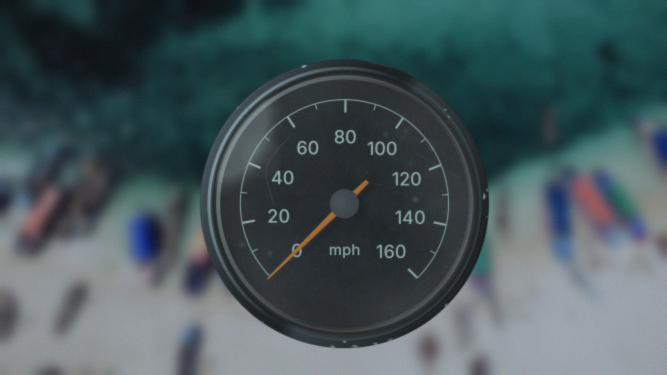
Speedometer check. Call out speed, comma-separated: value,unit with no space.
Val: 0,mph
